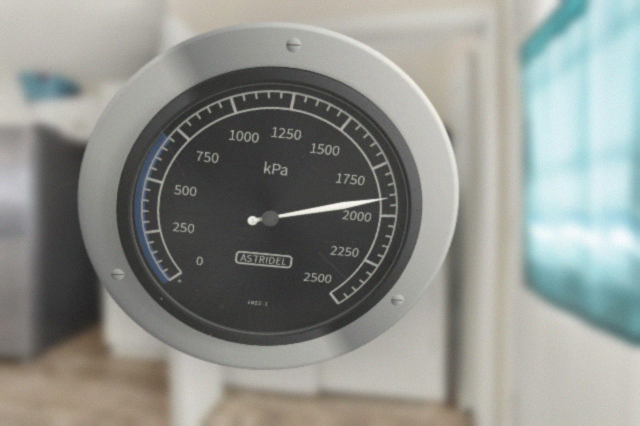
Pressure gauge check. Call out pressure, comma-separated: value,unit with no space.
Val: 1900,kPa
